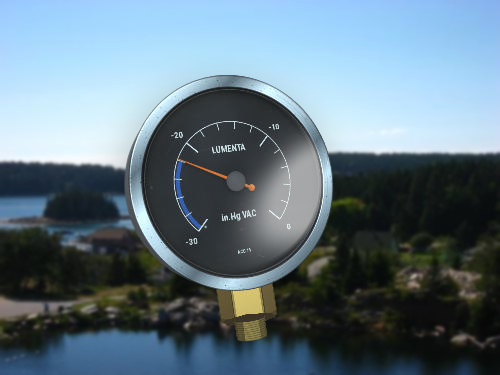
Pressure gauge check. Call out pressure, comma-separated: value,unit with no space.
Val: -22,inHg
